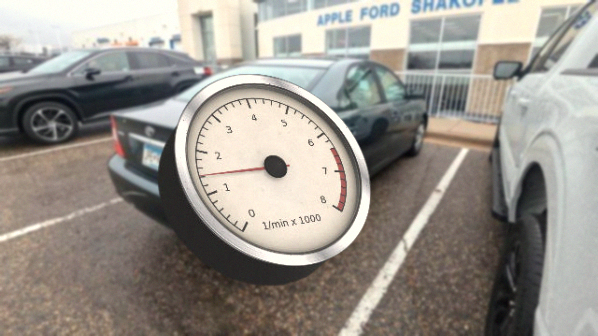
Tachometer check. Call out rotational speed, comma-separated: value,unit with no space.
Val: 1400,rpm
